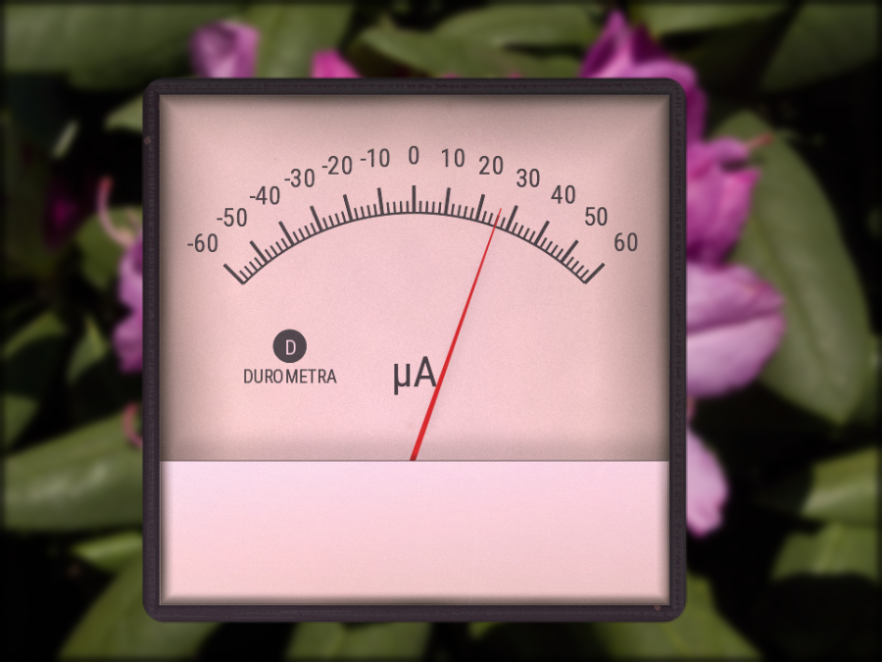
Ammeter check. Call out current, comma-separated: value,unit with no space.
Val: 26,µA
